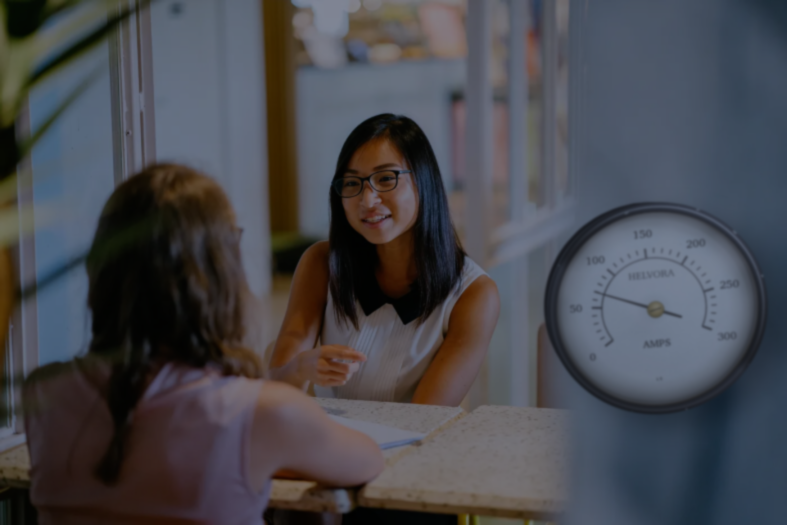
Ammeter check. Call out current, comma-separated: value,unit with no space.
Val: 70,A
